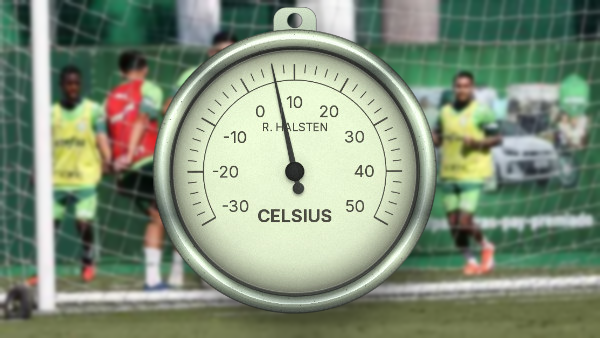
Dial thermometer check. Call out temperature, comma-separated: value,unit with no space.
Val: 6,°C
